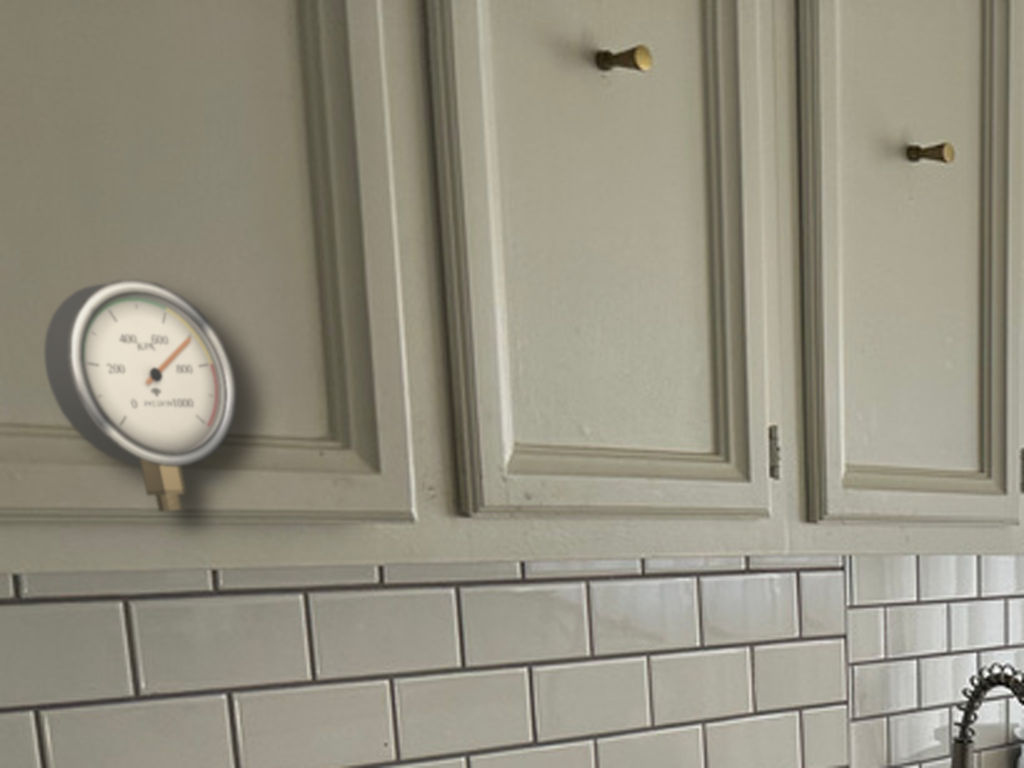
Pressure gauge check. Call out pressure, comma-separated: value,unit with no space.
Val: 700,kPa
